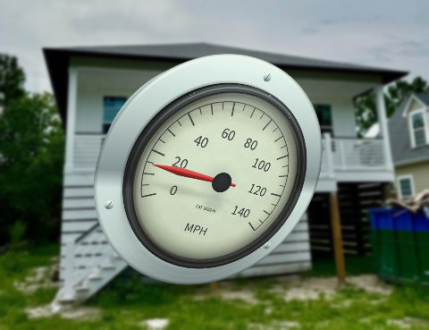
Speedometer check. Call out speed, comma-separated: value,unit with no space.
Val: 15,mph
